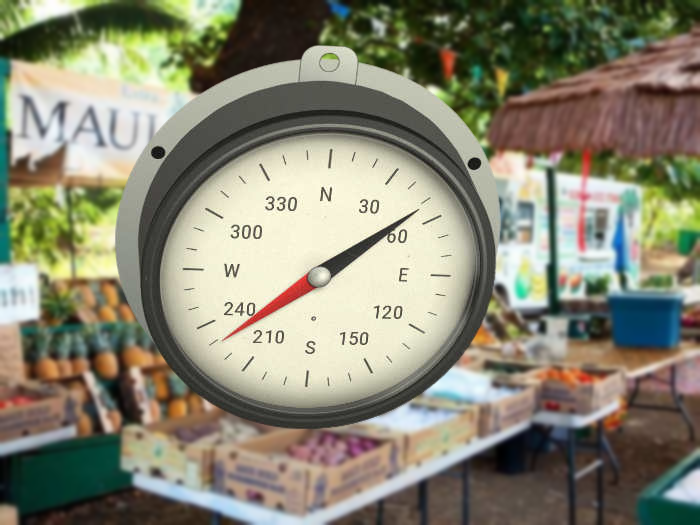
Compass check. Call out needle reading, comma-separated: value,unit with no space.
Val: 230,°
